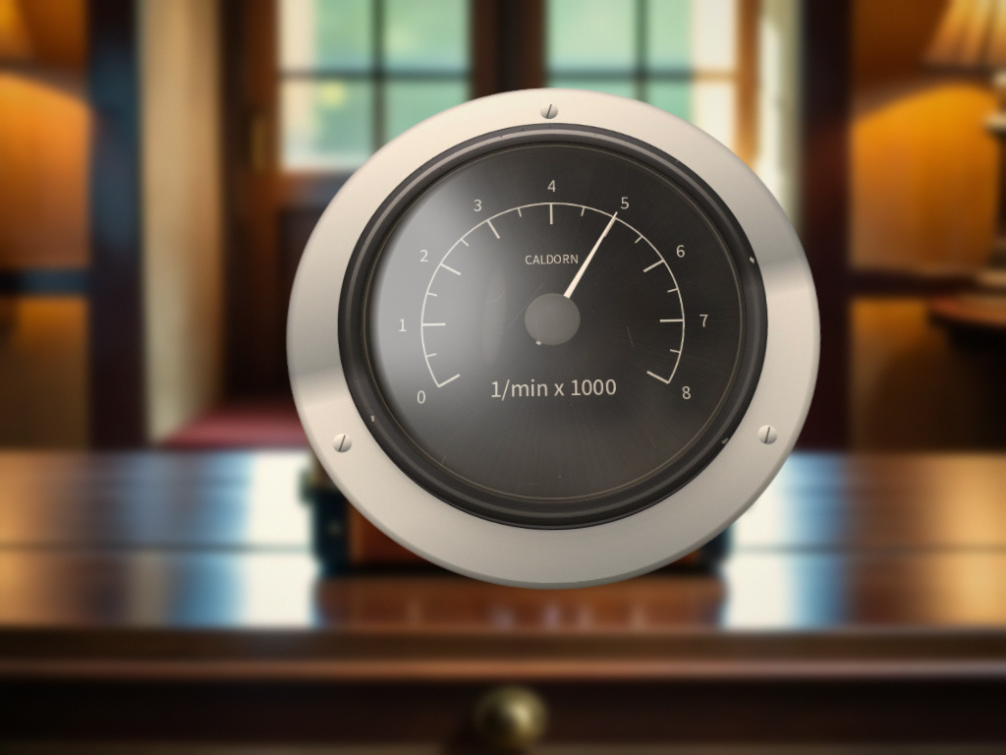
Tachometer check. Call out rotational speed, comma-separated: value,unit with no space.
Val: 5000,rpm
